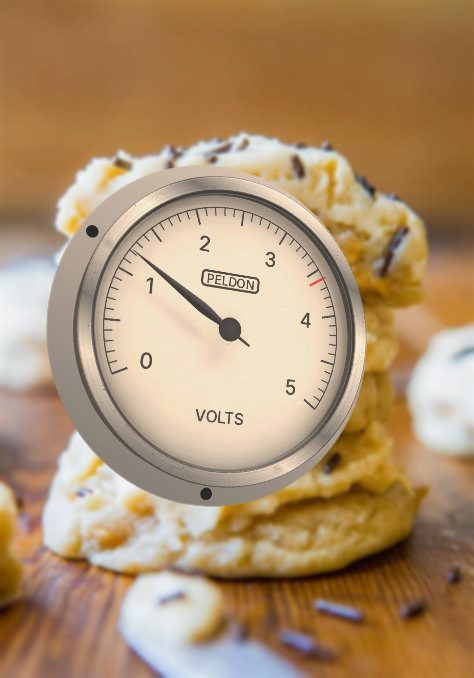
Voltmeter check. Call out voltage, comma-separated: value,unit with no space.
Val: 1.2,V
